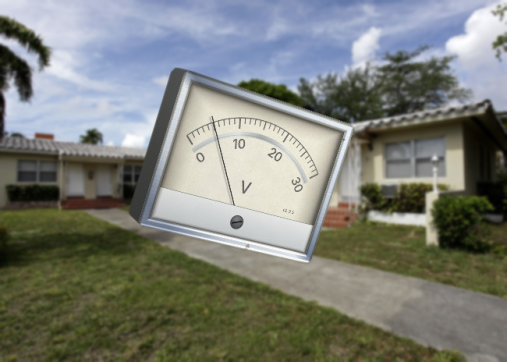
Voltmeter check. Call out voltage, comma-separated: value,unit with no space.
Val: 5,V
